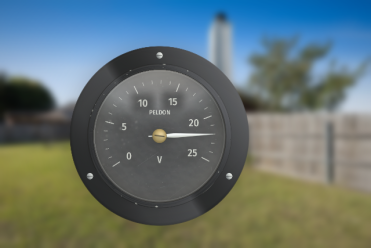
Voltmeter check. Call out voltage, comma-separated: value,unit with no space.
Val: 22,V
